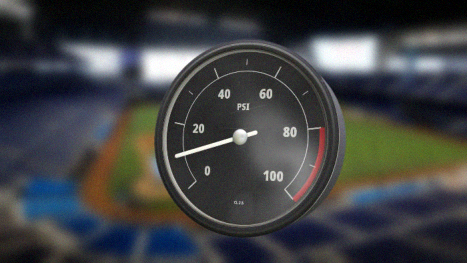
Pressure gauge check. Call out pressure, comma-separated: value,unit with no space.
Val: 10,psi
